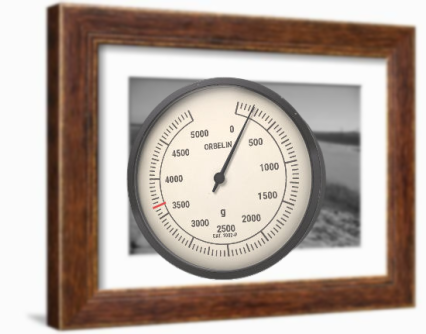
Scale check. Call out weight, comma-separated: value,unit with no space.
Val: 200,g
